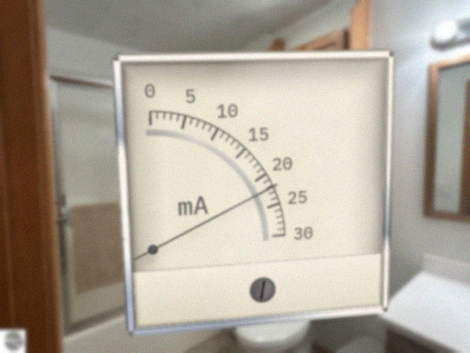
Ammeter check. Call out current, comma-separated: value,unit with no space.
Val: 22,mA
